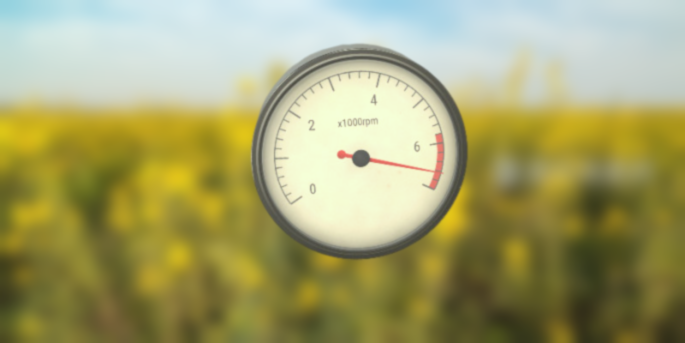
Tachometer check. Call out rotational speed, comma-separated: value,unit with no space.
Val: 6600,rpm
